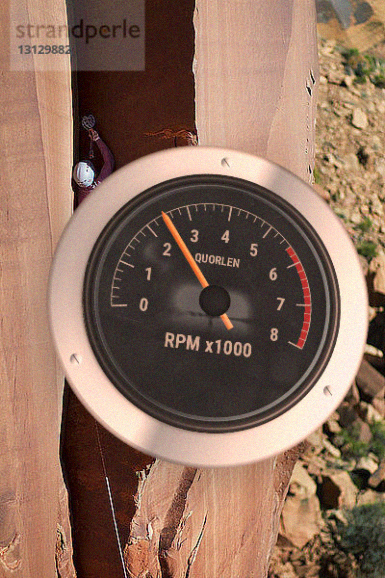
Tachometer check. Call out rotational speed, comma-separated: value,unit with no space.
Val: 2400,rpm
